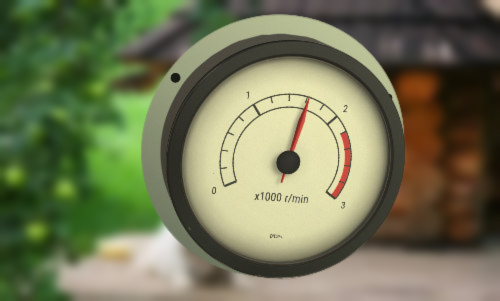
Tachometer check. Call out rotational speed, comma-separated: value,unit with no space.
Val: 1600,rpm
